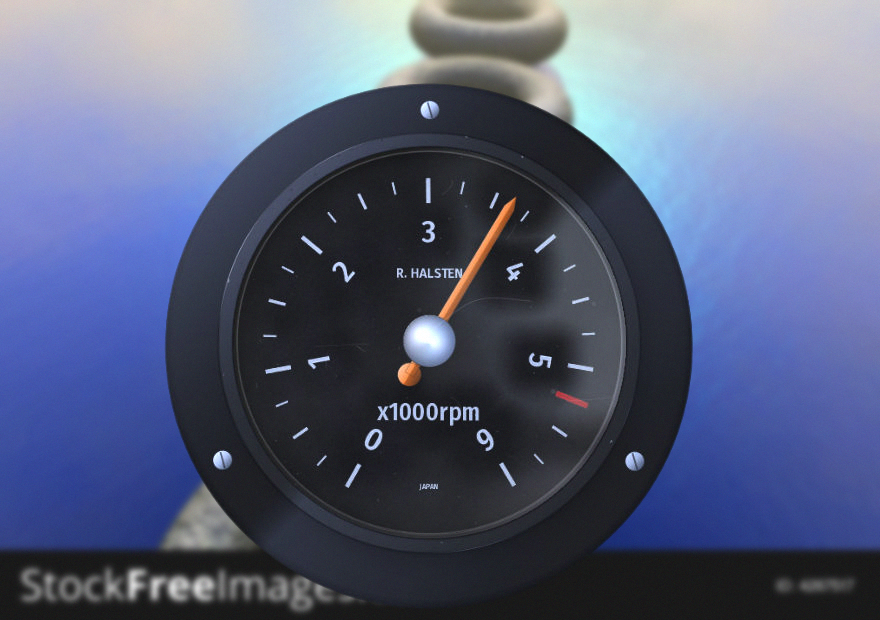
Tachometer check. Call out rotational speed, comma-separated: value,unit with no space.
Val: 3625,rpm
